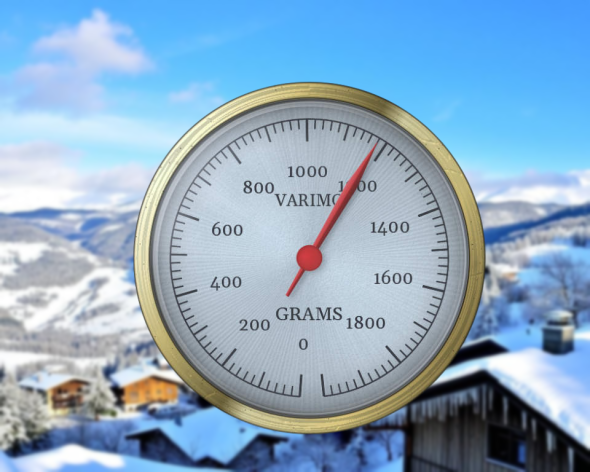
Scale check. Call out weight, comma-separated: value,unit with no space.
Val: 1180,g
